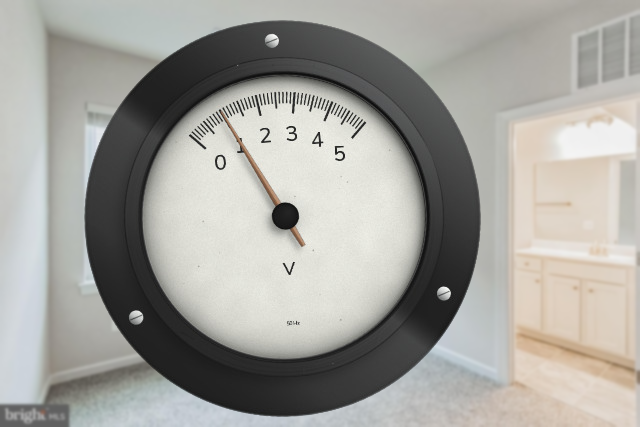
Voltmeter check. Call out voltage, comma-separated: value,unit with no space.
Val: 1,V
